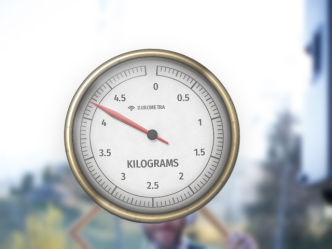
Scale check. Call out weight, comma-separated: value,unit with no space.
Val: 4.2,kg
